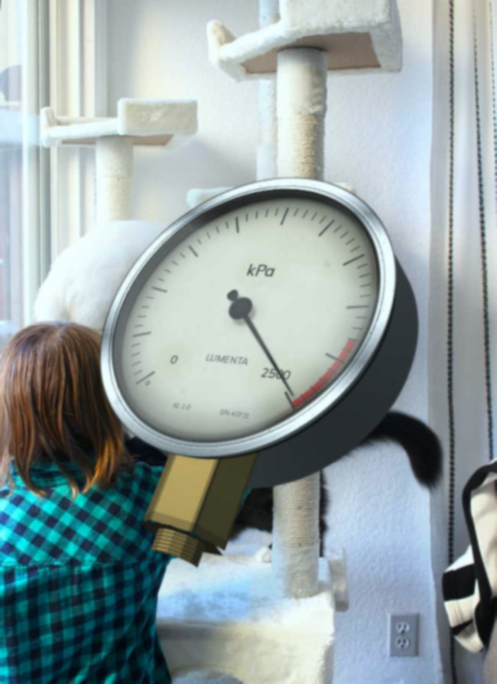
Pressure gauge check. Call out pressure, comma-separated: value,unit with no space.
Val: 2475,kPa
